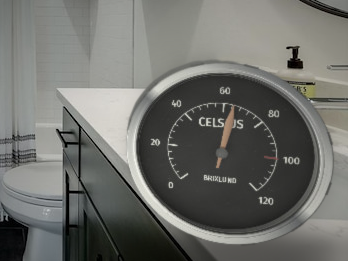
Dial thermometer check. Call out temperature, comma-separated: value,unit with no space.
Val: 64,°C
